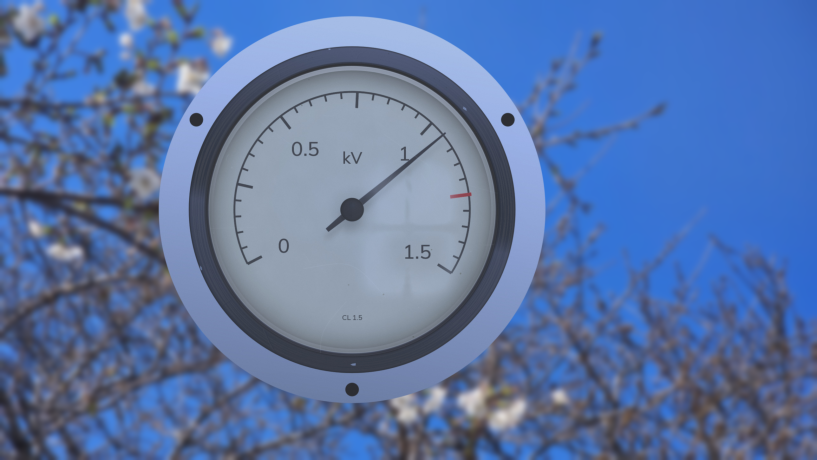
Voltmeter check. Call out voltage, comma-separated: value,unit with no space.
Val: 1.05,kV
